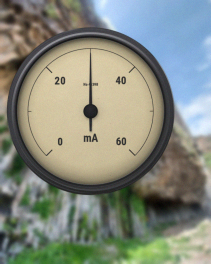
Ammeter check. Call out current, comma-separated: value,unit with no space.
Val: 30,mA
